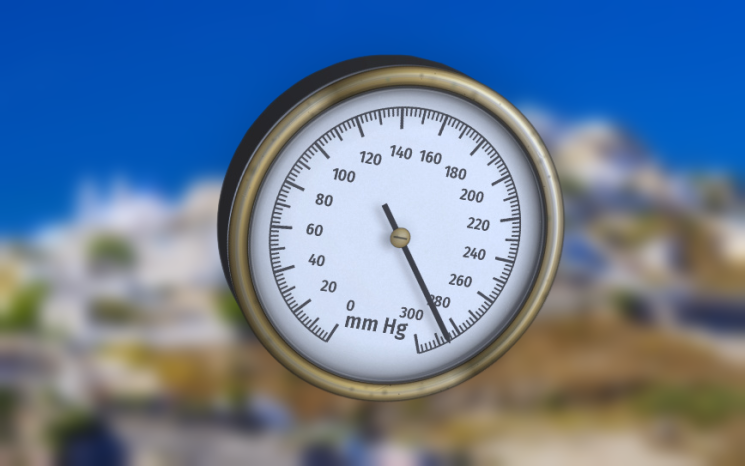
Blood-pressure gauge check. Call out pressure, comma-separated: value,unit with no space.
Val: 286,mmHg
